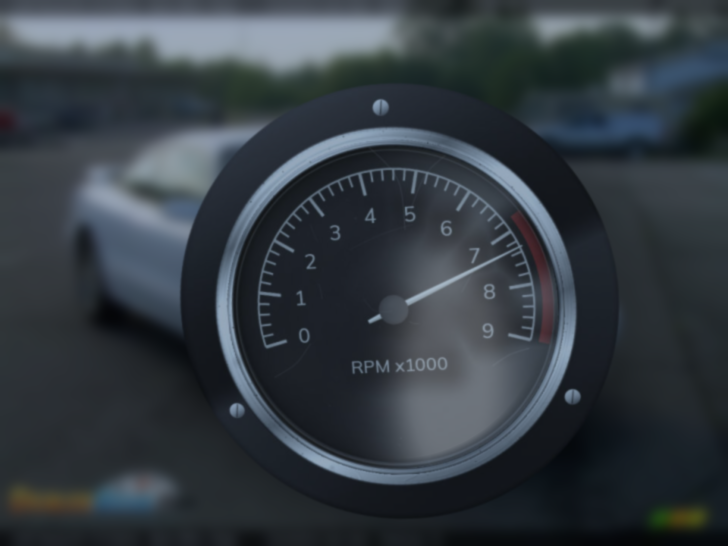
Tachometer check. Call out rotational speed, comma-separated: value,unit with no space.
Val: 7300,rpm
